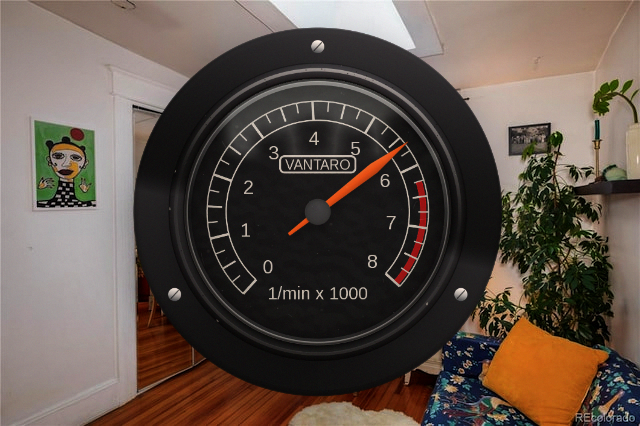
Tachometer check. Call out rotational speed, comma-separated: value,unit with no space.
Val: 5625,rpm
